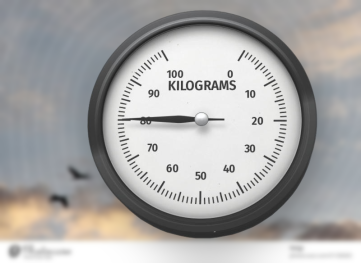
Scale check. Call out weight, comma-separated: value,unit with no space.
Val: 80,kg
